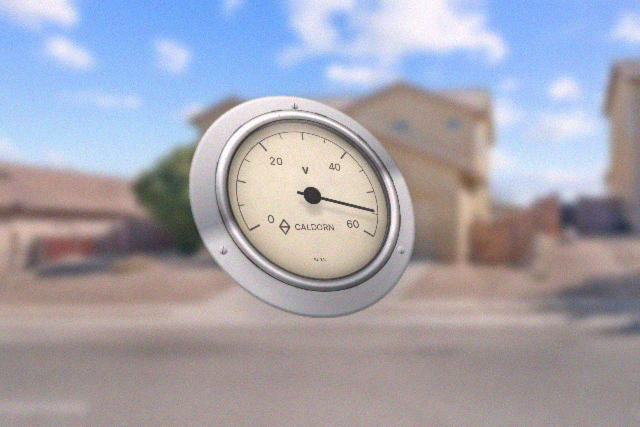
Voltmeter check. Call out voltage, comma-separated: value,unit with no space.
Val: 55,V
